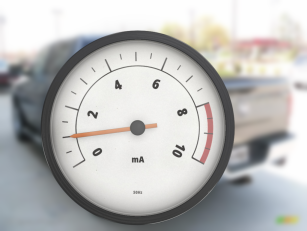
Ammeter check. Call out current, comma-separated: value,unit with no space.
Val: 1,mA
